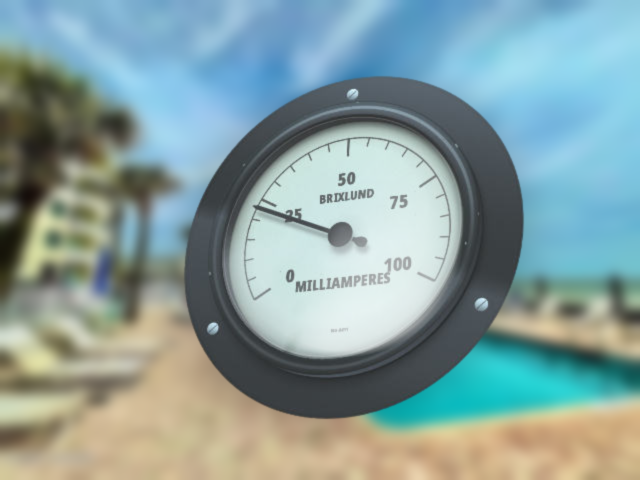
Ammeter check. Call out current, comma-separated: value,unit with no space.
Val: 22.5,mA
